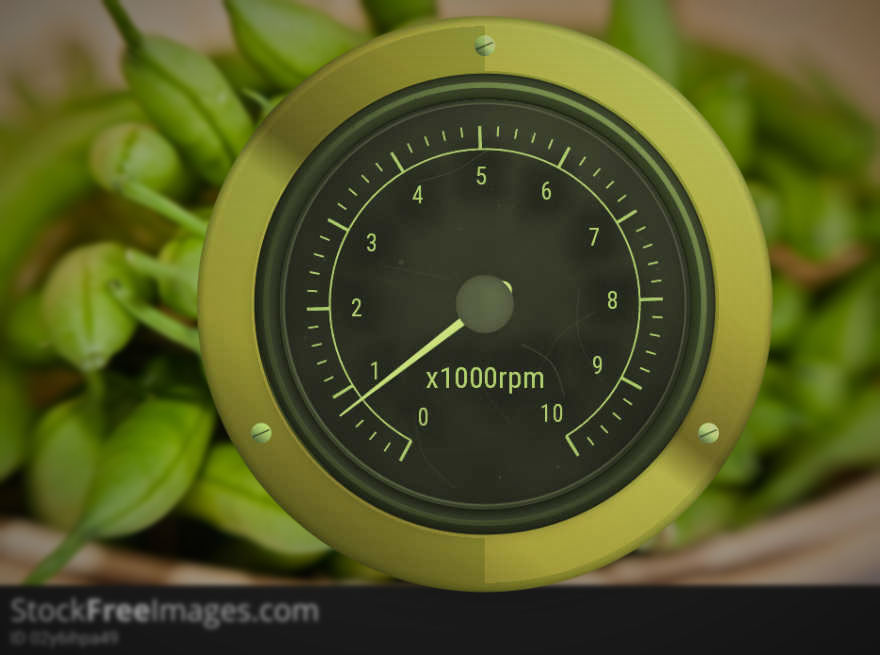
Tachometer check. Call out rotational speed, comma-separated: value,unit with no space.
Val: 800,rpm
